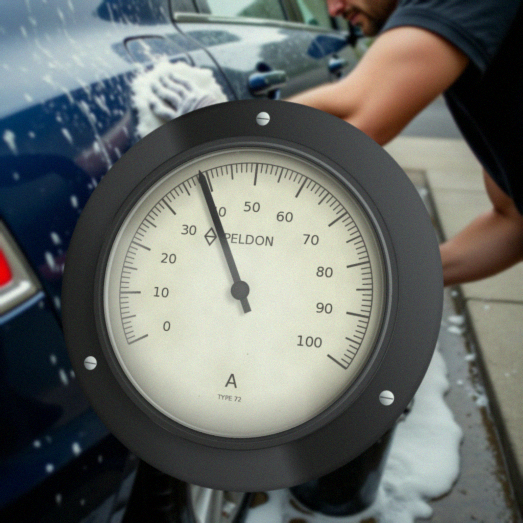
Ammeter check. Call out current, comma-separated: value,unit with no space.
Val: 39,A
